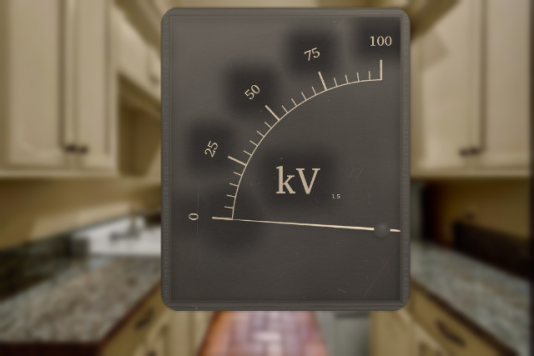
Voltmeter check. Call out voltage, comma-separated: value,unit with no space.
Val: 0,kV
